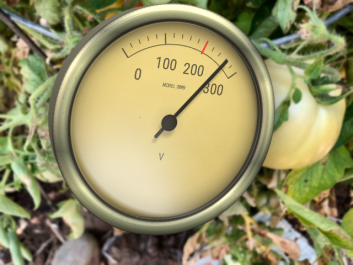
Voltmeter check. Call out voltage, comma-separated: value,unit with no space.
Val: 260,V
